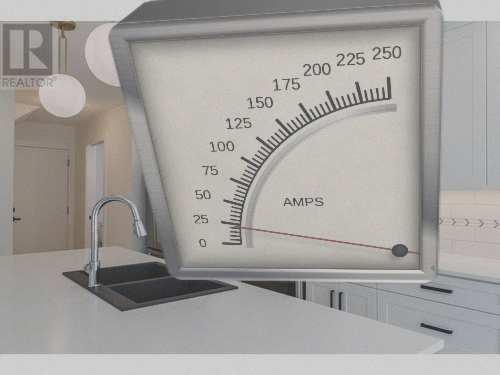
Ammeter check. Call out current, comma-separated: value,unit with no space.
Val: 25,A
